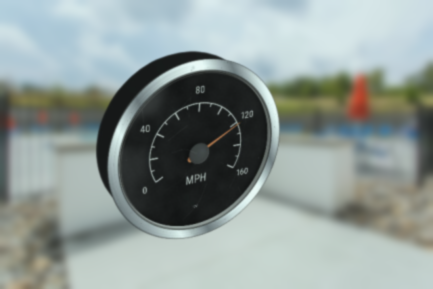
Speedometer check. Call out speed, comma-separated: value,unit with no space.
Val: 120,mph
